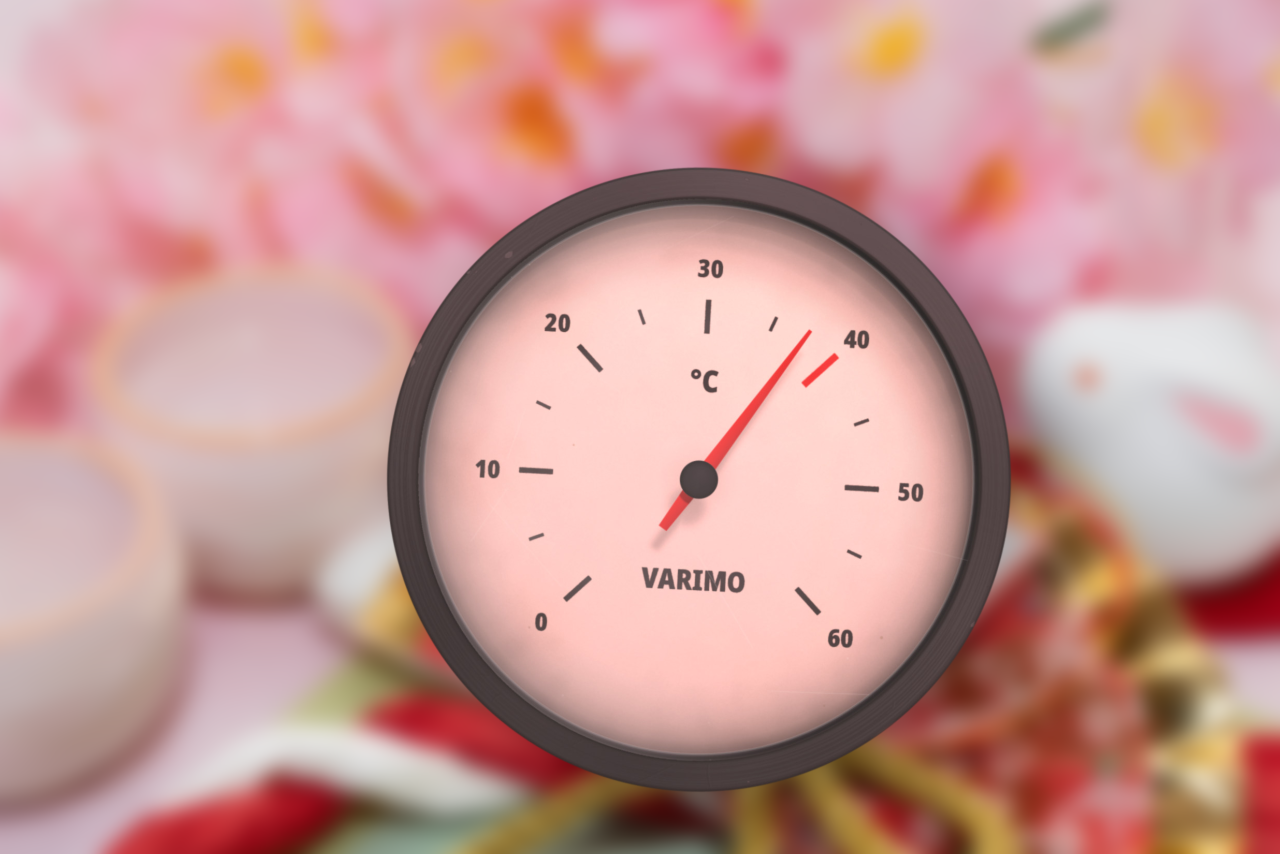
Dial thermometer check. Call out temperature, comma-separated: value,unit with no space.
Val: 37.5,°C
